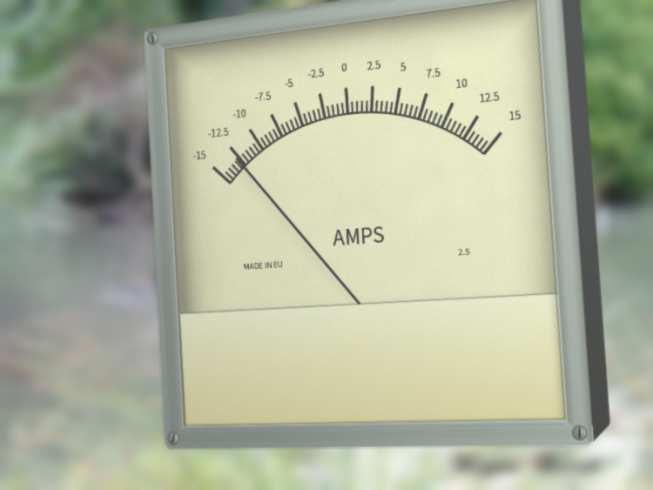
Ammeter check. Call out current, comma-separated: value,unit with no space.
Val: -12.5,A
